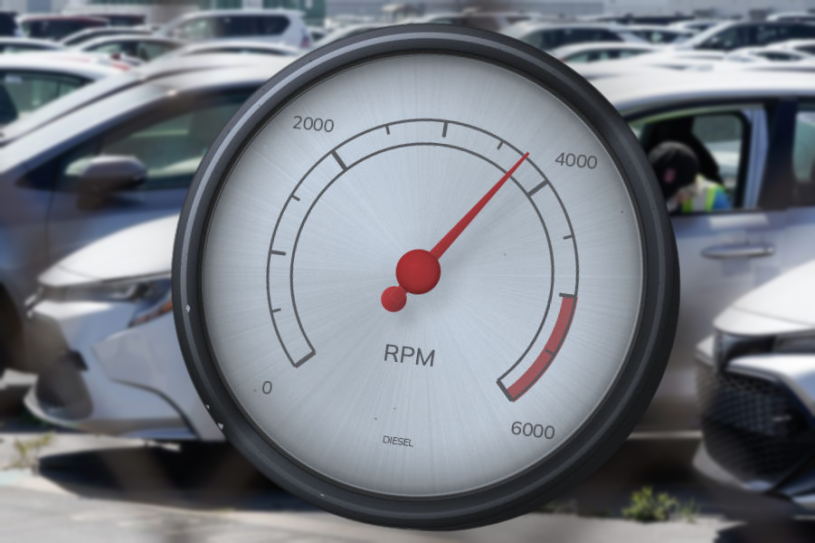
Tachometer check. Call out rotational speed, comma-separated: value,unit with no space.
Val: 3750,rpm
